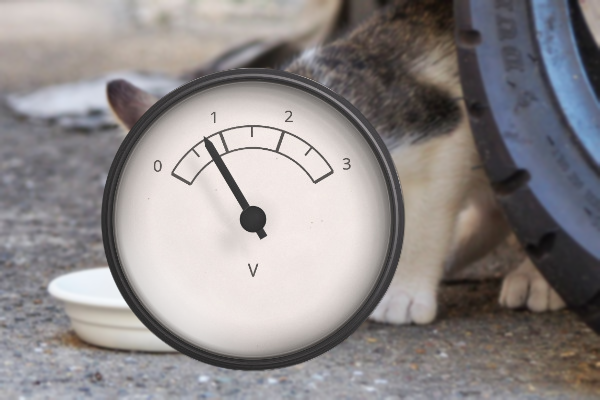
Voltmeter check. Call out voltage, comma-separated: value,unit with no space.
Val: 0.75,V
